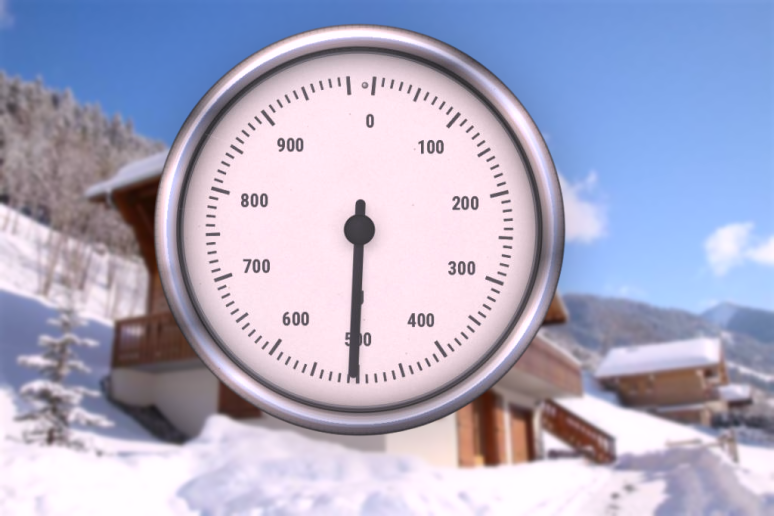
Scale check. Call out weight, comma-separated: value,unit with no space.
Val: 505,g
